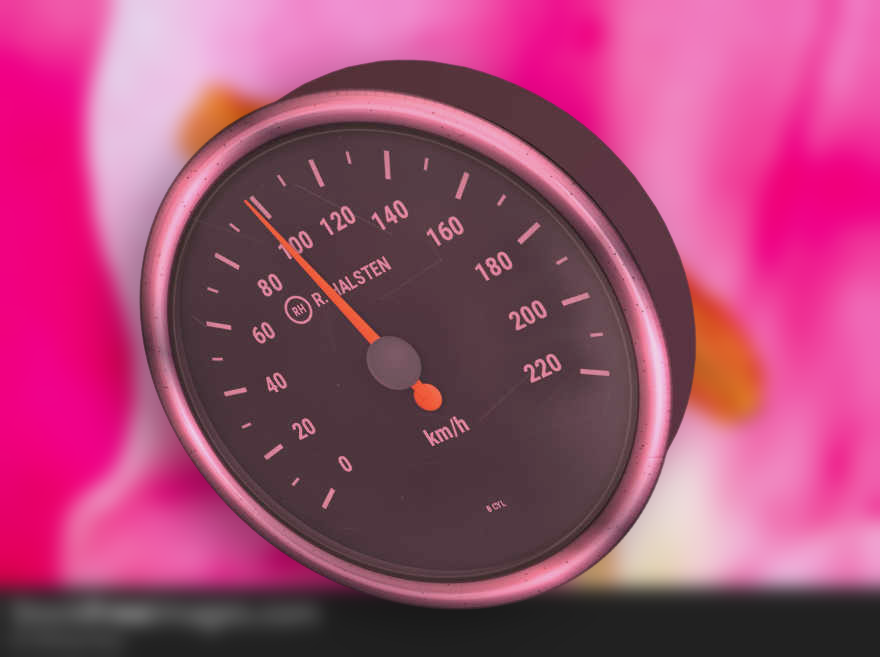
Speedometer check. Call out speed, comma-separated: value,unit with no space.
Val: 100,km/h
